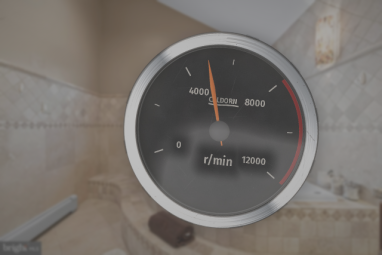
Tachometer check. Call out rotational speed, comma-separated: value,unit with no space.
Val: 5000,rpm
